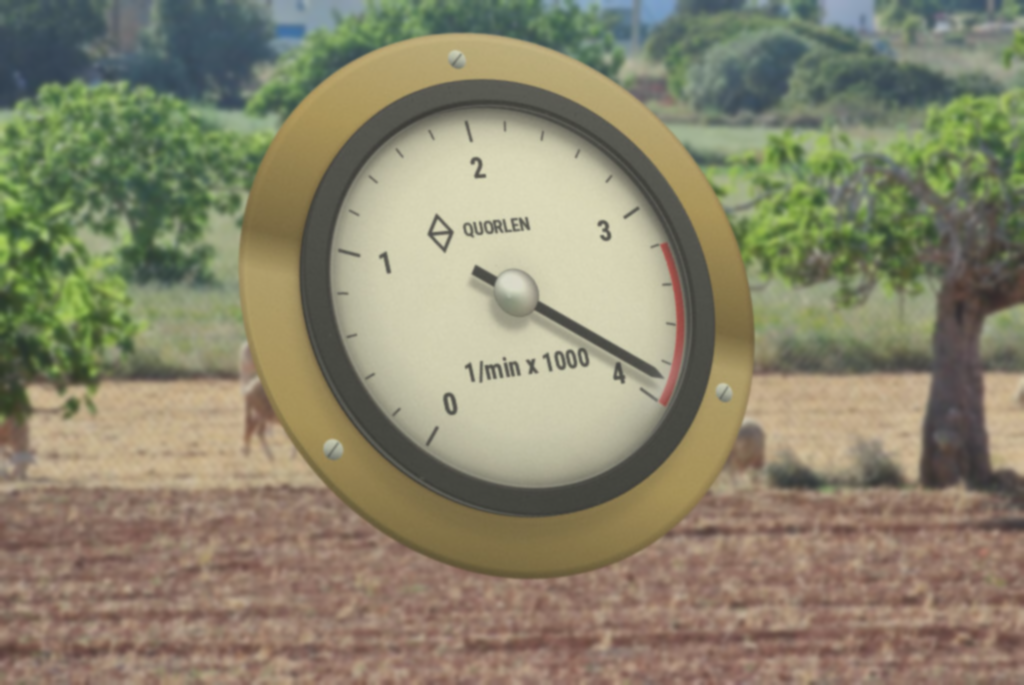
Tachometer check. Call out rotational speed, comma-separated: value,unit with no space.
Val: 3900,rpm
